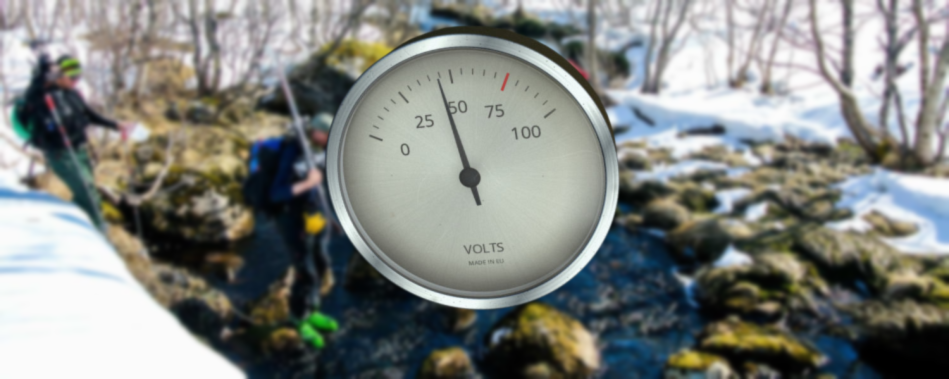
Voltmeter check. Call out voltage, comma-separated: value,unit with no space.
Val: 45,V
